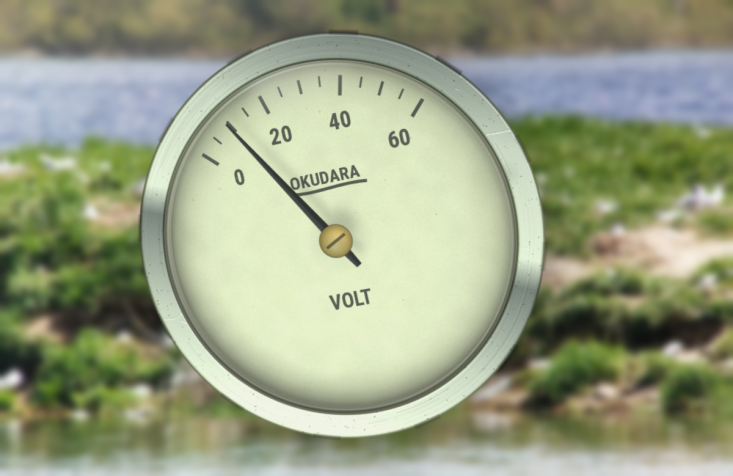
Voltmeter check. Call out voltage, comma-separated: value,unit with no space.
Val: 10,V
